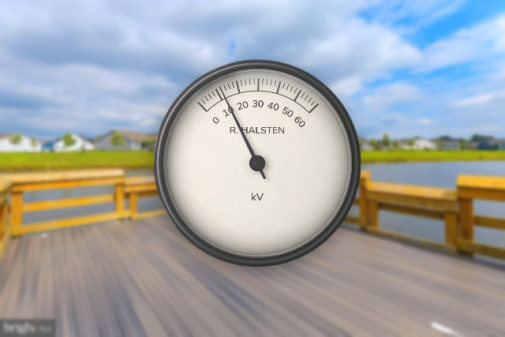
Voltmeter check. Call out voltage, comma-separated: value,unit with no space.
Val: 12,kV
